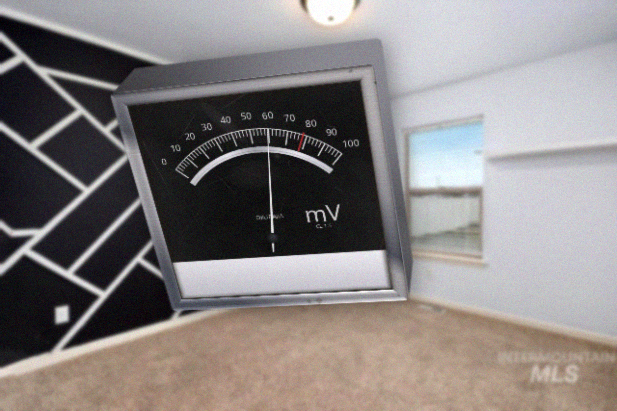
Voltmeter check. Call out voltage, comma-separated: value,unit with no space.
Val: 60,mV
